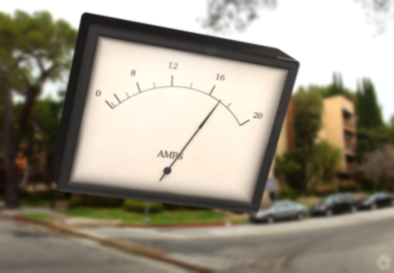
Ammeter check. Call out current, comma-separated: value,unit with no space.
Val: 17,A
